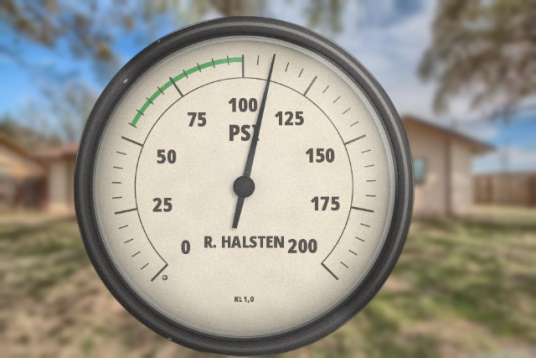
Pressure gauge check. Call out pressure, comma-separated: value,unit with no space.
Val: 110,psi
